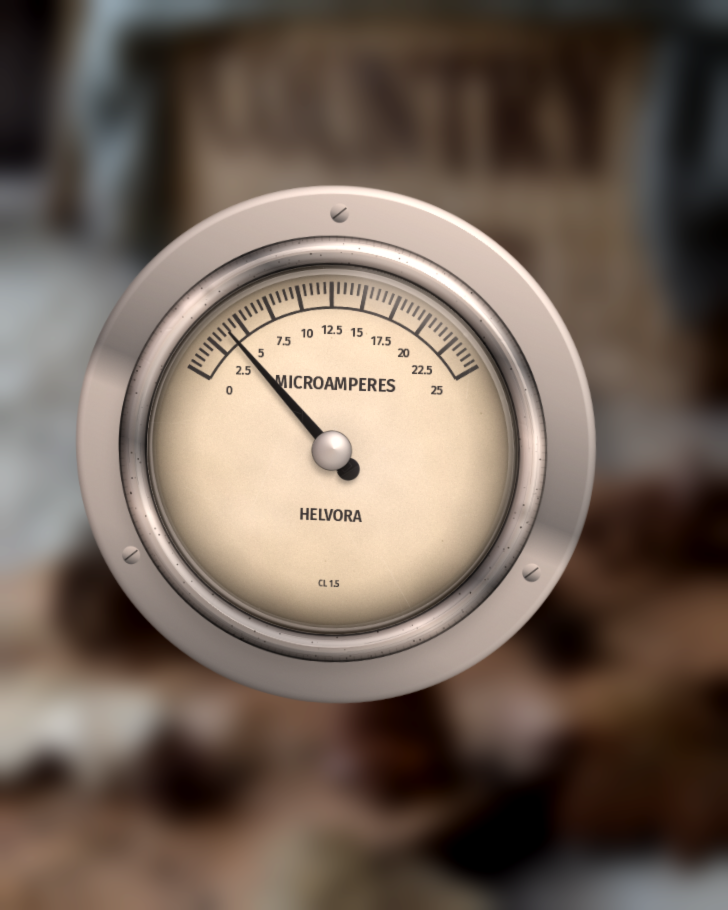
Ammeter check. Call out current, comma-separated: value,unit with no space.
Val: 4,µA
